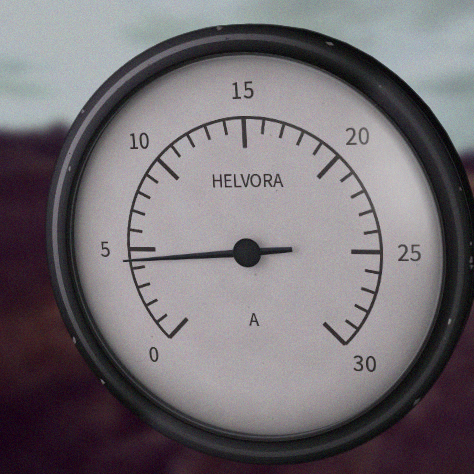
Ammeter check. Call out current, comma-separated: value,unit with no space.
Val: 4.5,A
